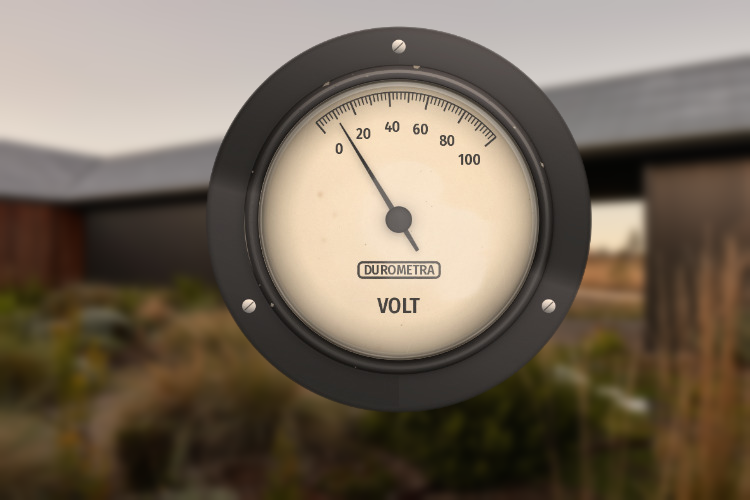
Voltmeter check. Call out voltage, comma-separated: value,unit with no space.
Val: 10,V
